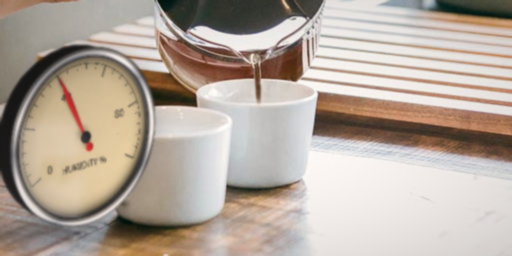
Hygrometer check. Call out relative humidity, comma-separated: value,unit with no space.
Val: 40,%
